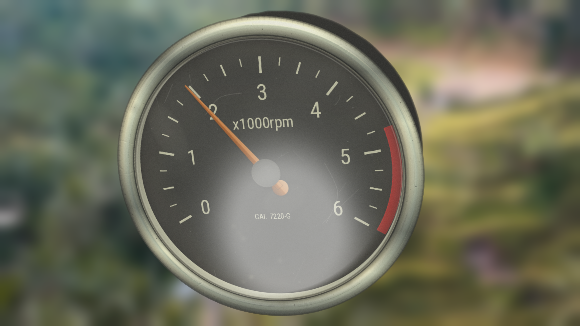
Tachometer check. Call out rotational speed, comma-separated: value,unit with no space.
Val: 2000,rpm
